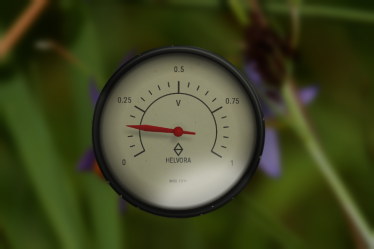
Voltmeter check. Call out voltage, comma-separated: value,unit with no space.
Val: 0.15,V
